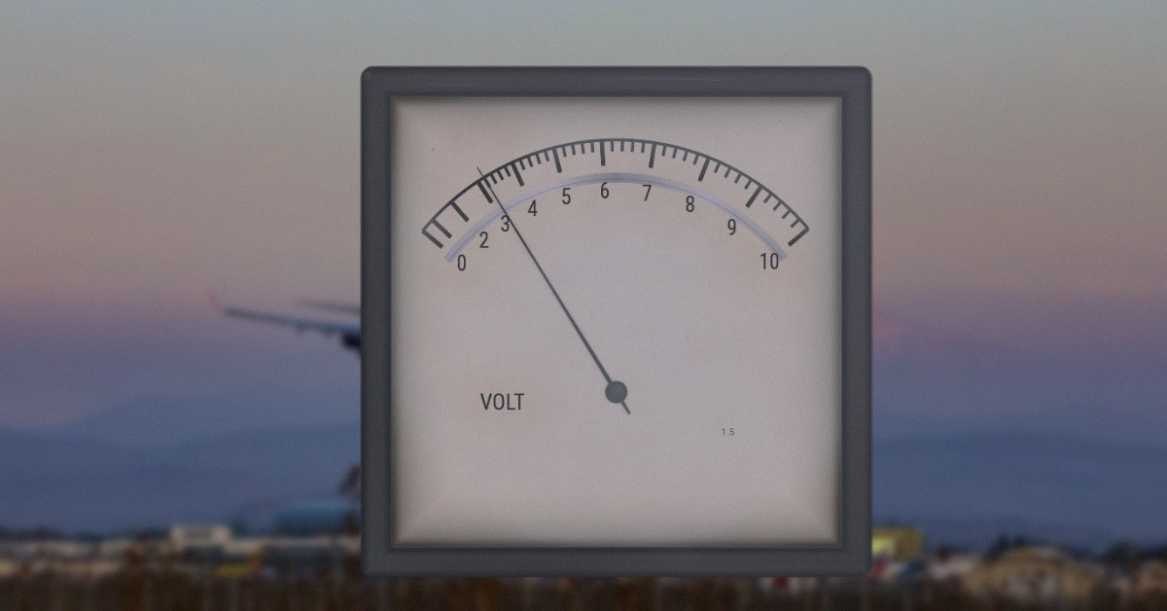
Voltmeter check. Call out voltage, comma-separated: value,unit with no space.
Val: 3.2,V
